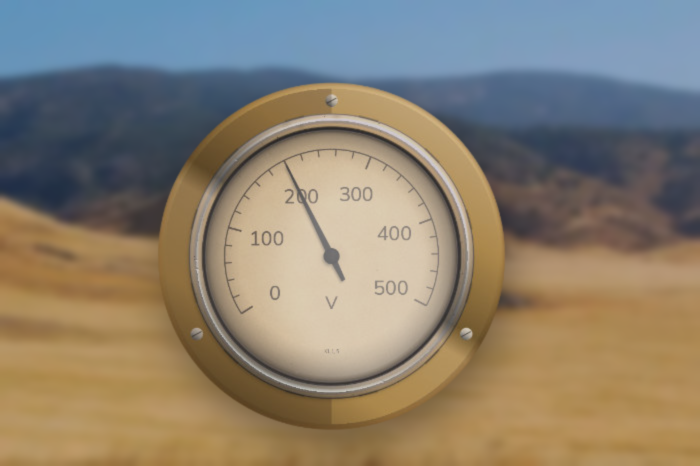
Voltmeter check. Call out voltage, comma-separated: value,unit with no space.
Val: 200,V
